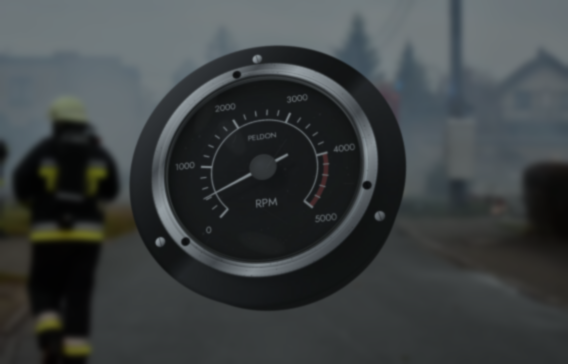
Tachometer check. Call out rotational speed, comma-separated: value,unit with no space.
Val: 400,rpm
